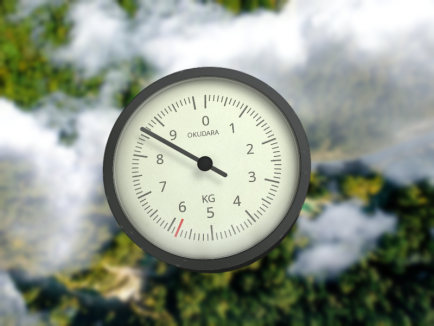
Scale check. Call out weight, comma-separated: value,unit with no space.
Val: 8.6,kg
